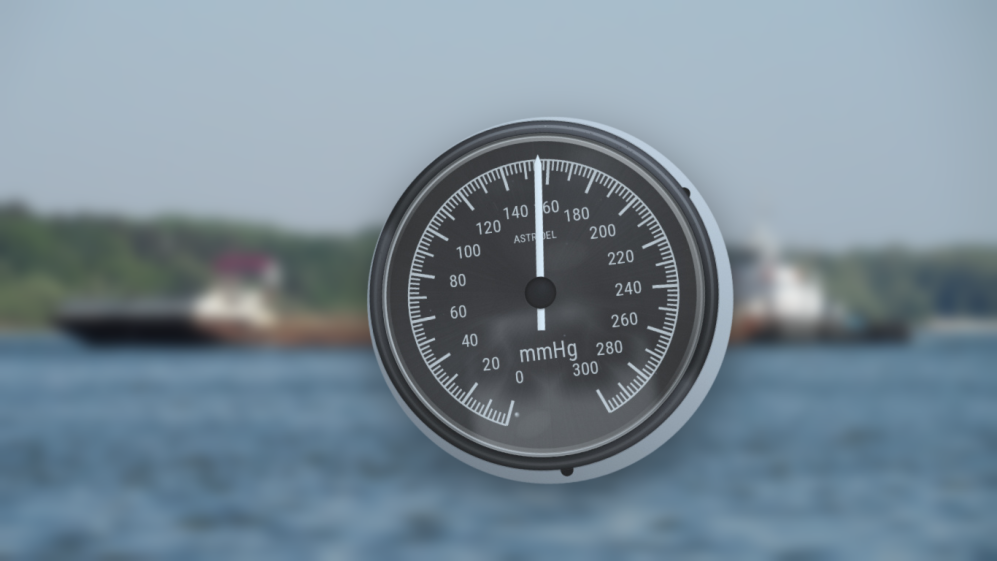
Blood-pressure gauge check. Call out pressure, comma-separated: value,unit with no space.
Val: 156,mmHg
